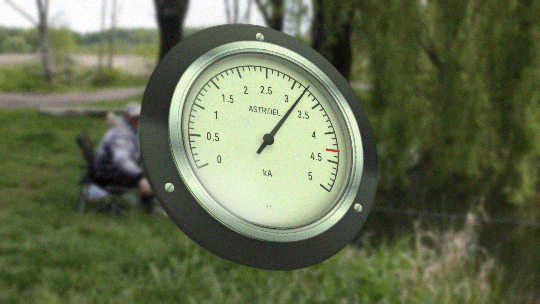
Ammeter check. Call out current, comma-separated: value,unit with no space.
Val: 3.2,kA
